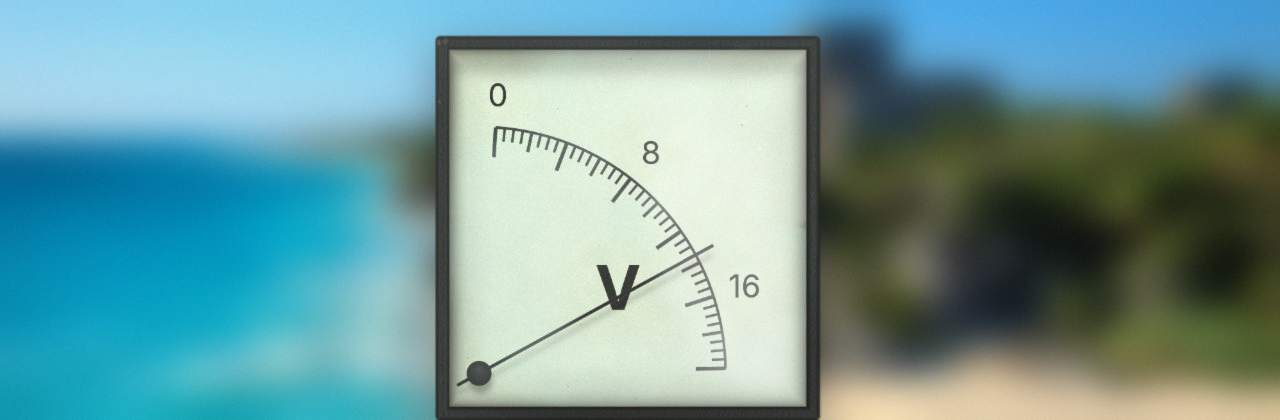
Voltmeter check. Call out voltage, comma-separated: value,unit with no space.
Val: 13.5,V
